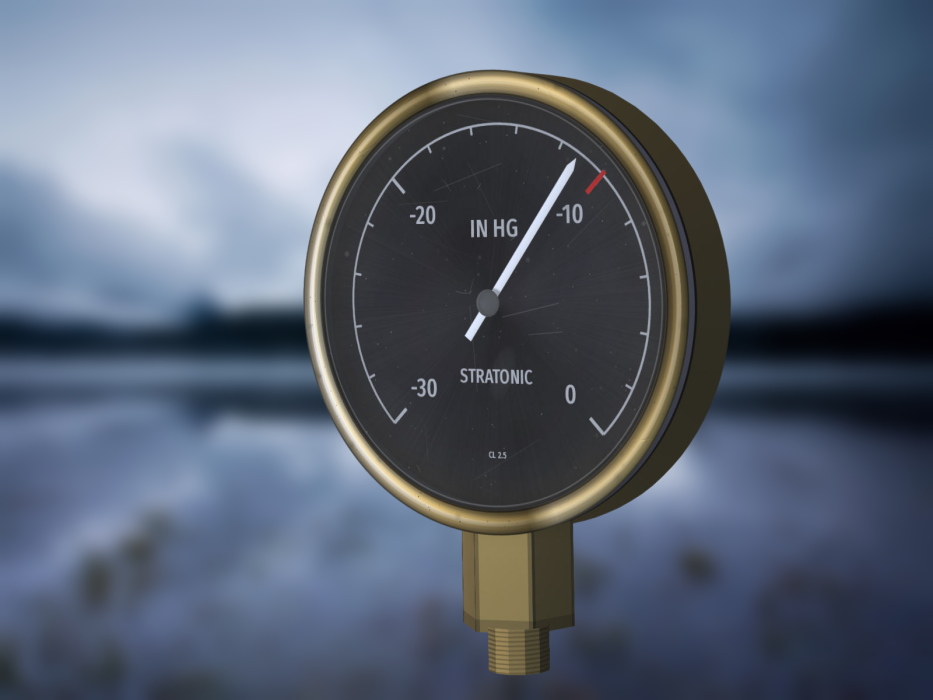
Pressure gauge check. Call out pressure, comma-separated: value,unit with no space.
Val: -11,inHg
